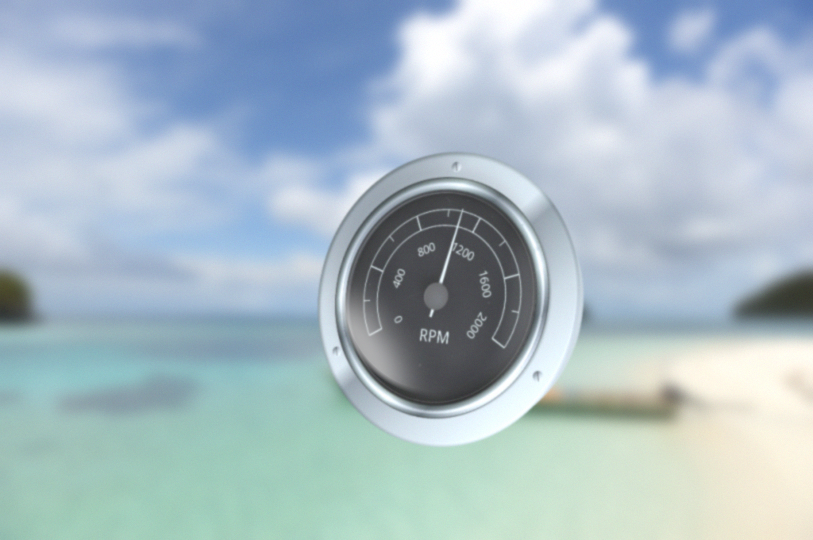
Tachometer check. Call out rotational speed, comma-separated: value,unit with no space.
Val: 1100,rpm
